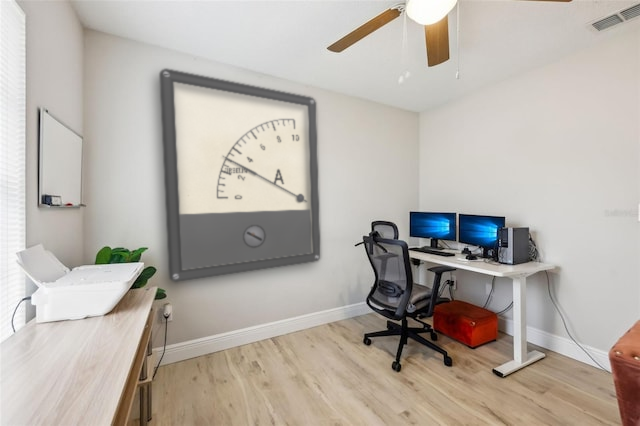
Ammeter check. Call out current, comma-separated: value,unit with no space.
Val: 3,A
